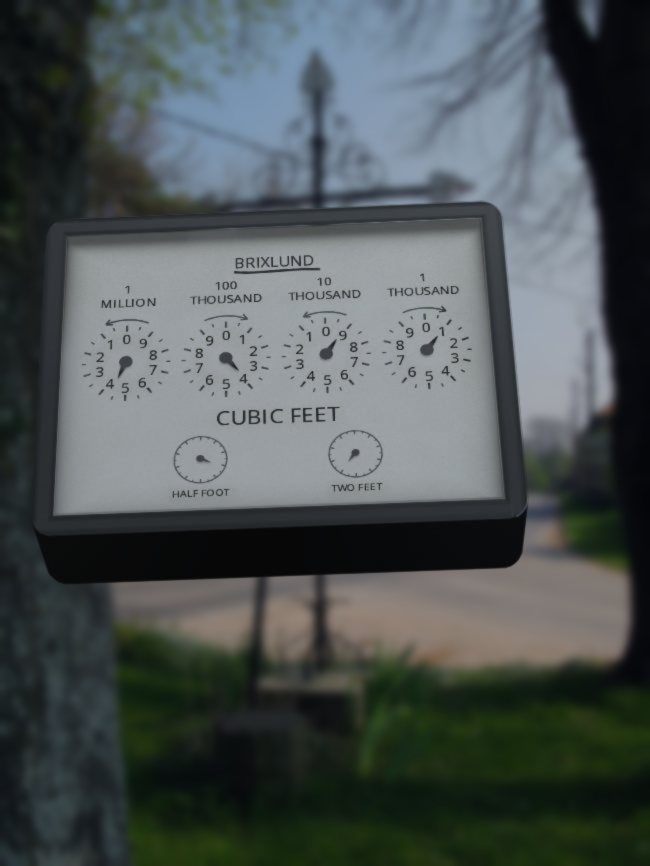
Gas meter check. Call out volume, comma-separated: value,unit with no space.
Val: 439100,ft³
